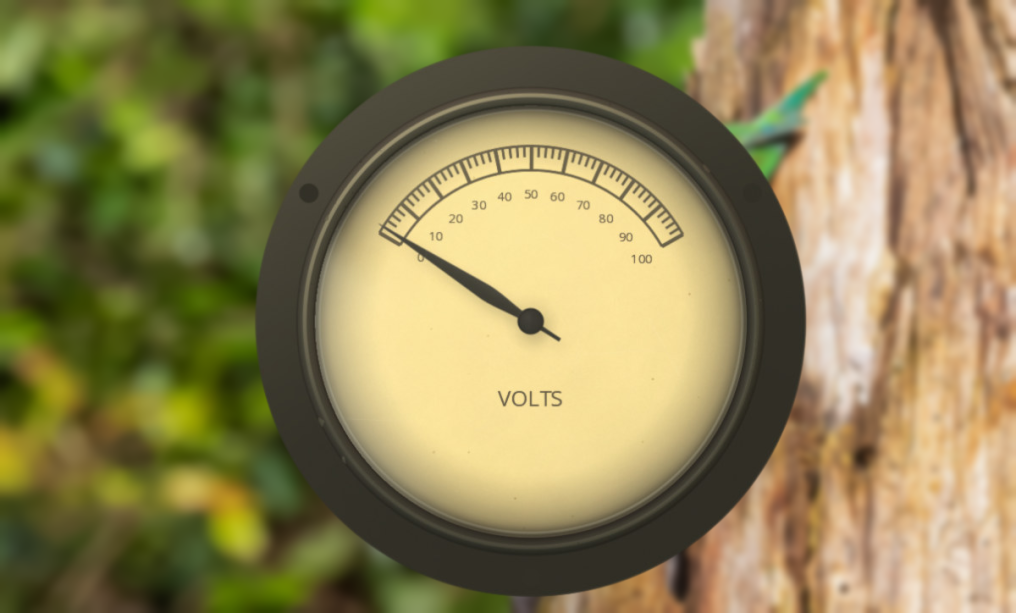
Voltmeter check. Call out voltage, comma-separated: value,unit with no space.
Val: 2,V
